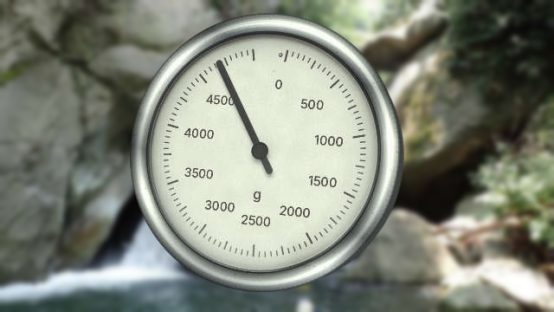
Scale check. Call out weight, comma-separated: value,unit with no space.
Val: 4700,g
